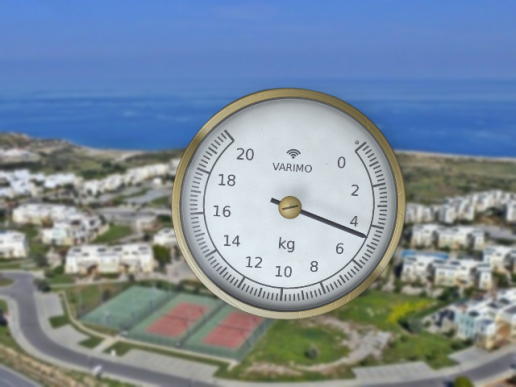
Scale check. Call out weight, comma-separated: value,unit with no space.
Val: 4.6,kg
